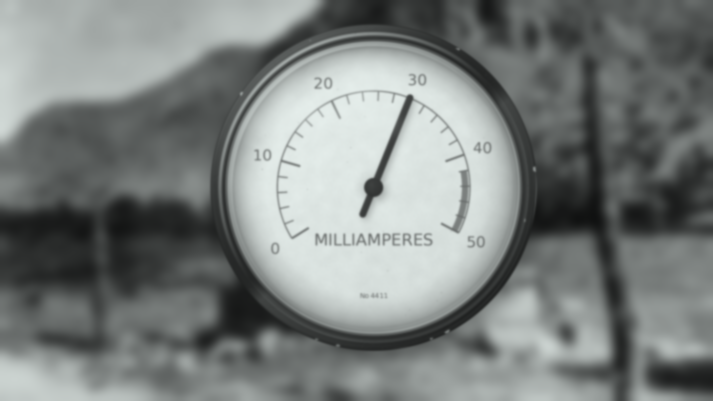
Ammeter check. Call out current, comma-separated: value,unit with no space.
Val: 30,mA
